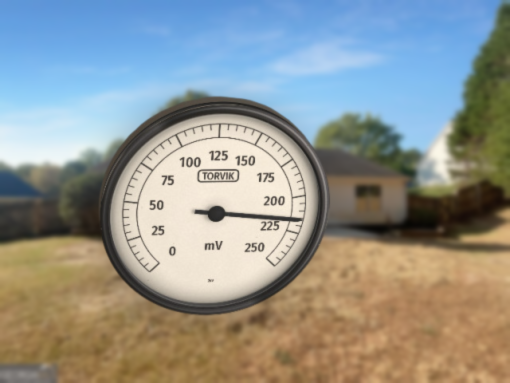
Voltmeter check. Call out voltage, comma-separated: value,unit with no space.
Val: 215,mV
